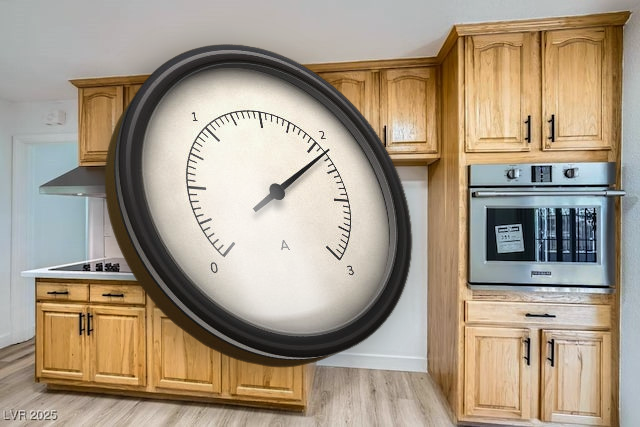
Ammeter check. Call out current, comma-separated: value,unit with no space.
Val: 2.1,A
